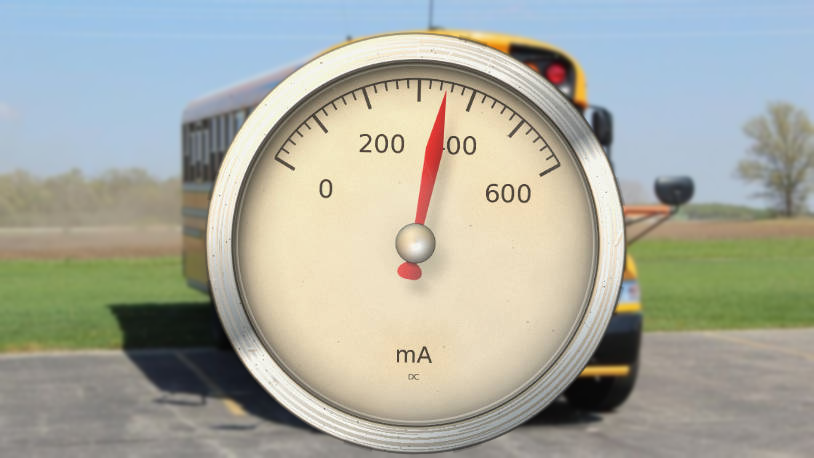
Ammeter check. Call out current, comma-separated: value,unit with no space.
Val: 350,mA
